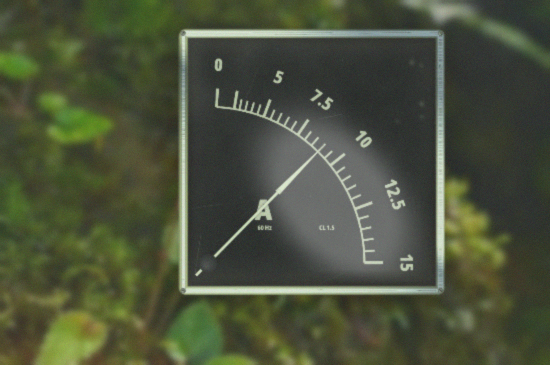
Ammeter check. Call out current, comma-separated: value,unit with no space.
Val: 9,A
